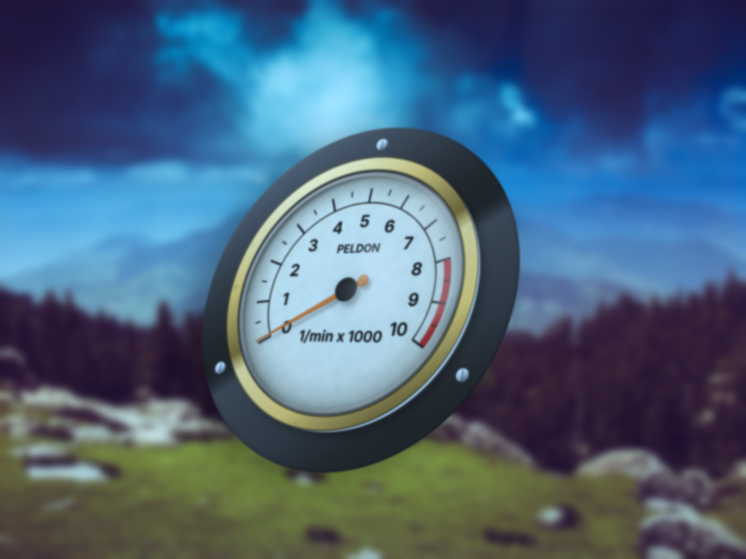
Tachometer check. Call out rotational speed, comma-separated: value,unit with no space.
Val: 0,rpm
